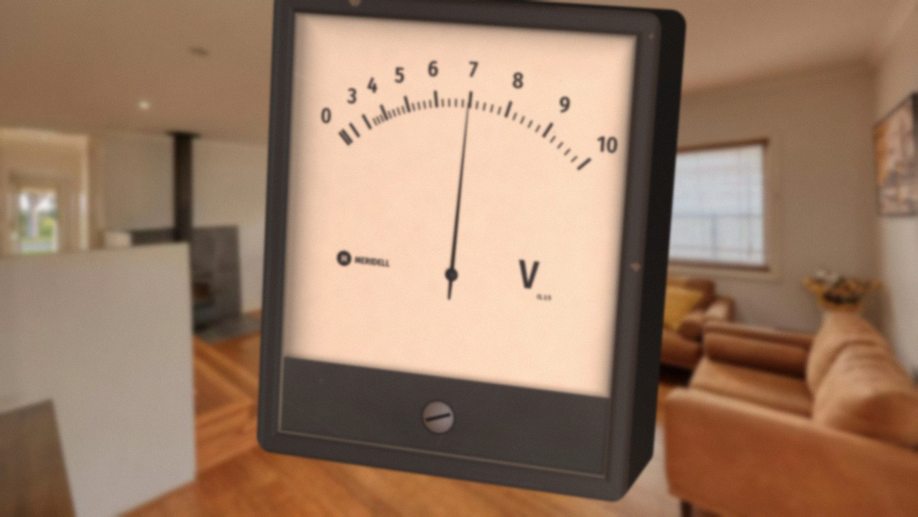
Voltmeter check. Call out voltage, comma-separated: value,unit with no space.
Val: 7,V
